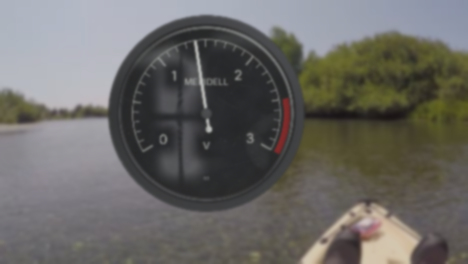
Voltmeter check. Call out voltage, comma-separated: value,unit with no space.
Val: 1.4,V
